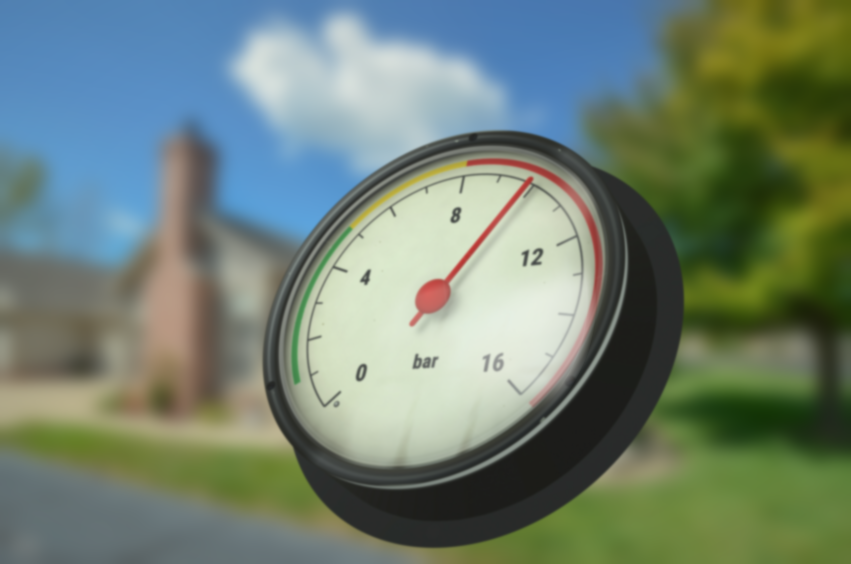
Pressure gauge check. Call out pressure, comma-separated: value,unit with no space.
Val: 10,bar
